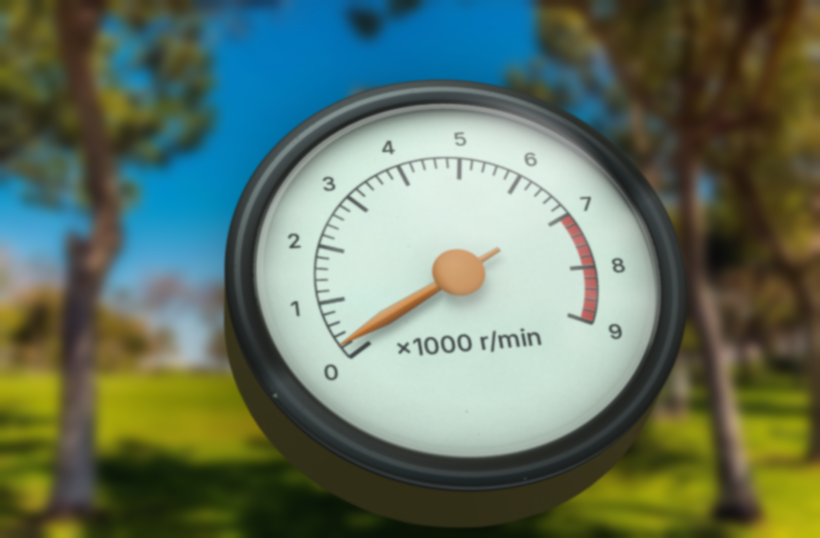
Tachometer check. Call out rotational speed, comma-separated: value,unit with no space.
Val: 200,rpm
